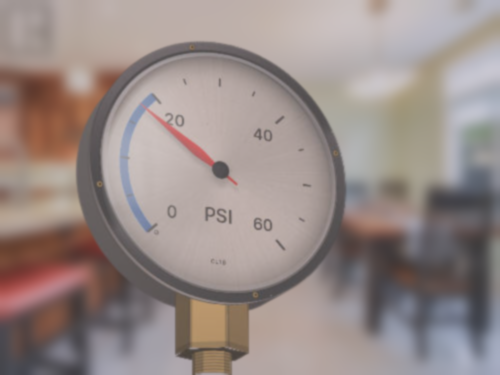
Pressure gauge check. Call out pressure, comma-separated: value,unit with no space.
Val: 17.5,psi
